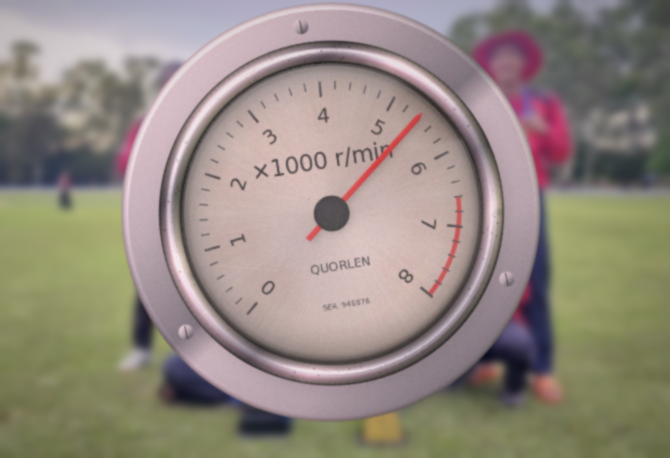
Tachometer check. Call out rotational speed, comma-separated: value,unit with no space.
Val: 5400,rpm
